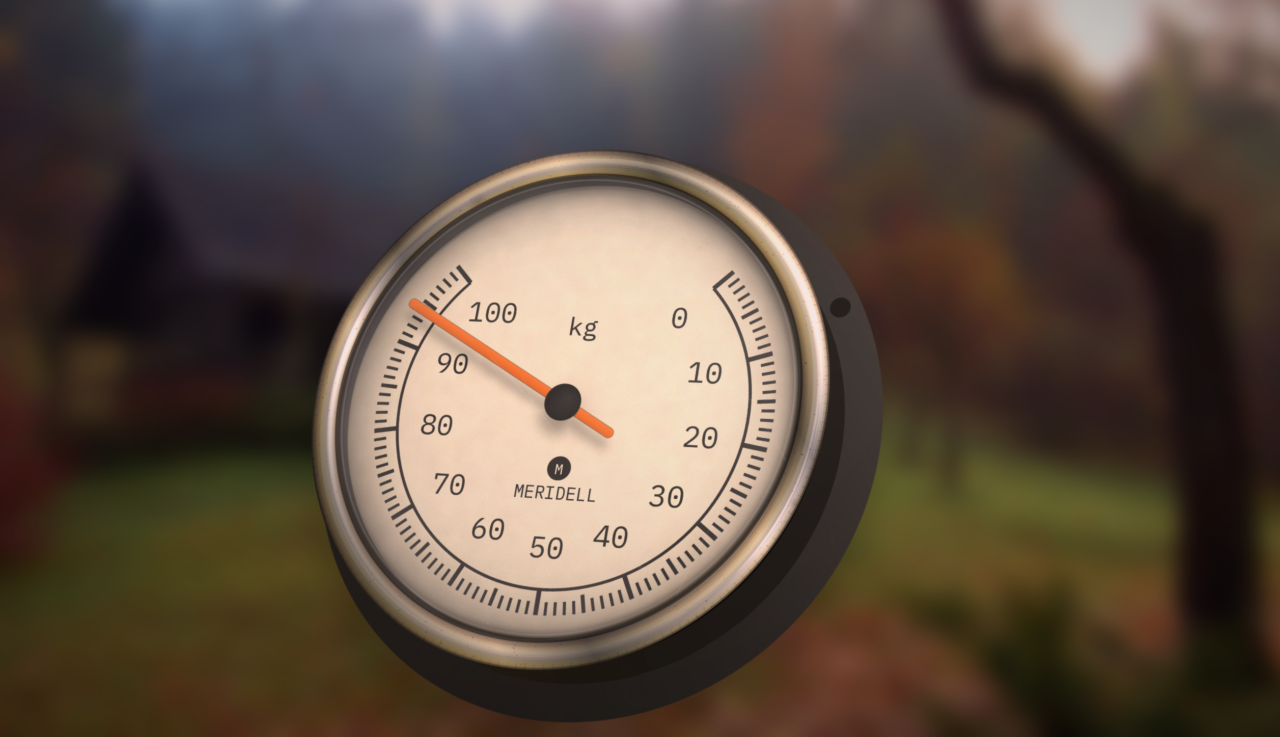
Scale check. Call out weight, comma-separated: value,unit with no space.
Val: 94,kg
